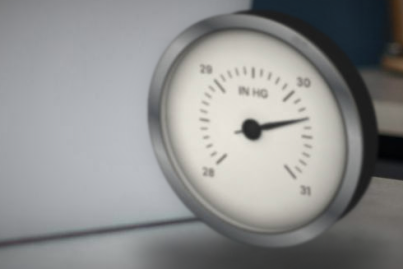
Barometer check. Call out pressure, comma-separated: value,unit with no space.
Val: 30.3,inHg
